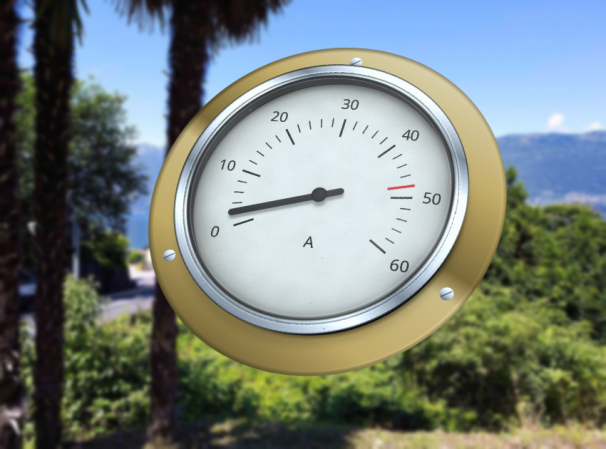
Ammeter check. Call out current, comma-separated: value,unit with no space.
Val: 2,A
